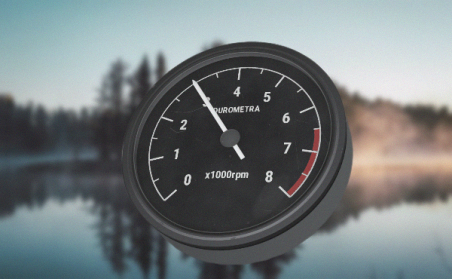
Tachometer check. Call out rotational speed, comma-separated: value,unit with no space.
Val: 3000,rpm
